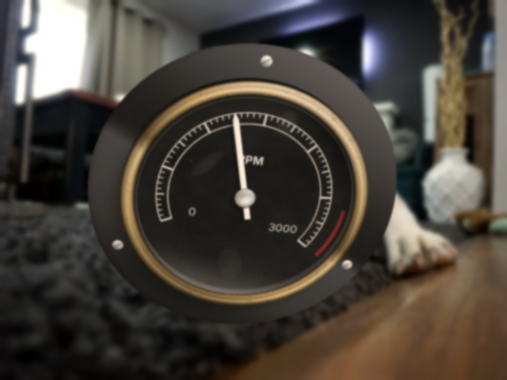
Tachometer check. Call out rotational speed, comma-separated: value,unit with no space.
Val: 1250,rpm
